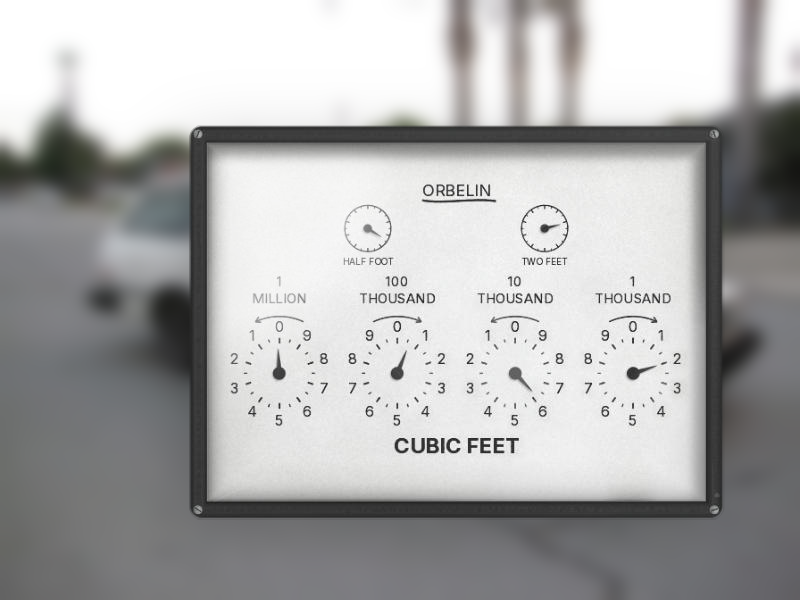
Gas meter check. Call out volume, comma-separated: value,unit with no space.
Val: 6200,ft³
